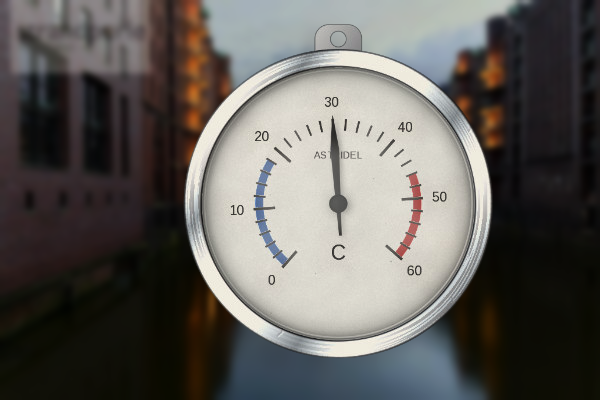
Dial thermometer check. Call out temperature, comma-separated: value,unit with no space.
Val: 30,°C
